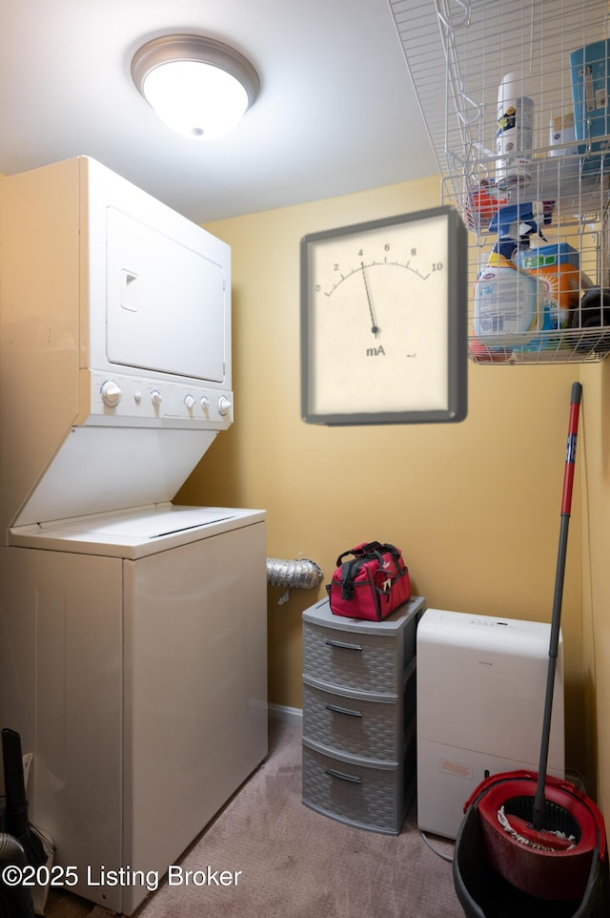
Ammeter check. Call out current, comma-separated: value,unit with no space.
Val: 4,mA
